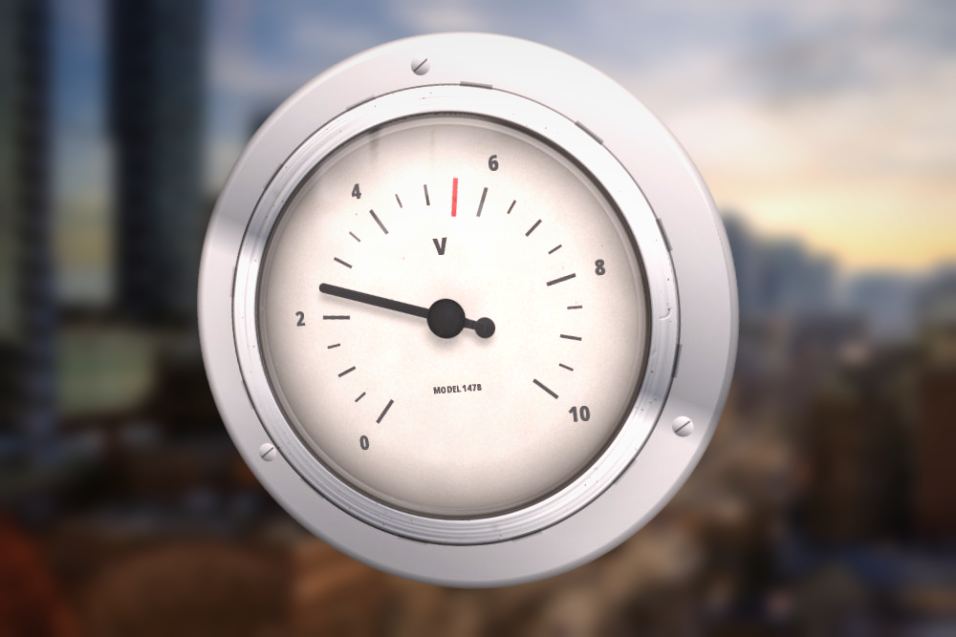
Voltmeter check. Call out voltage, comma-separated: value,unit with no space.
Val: 2.5,V
